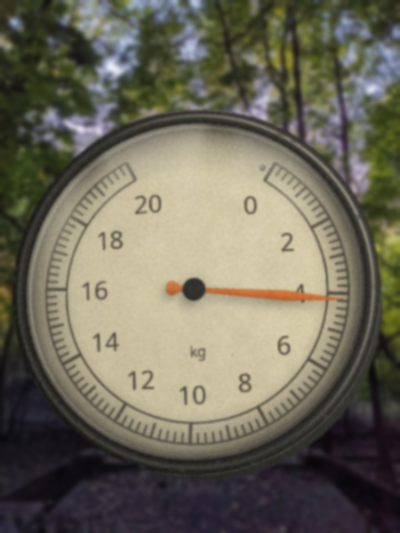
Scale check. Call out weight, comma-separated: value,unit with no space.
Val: 4.2,kg
